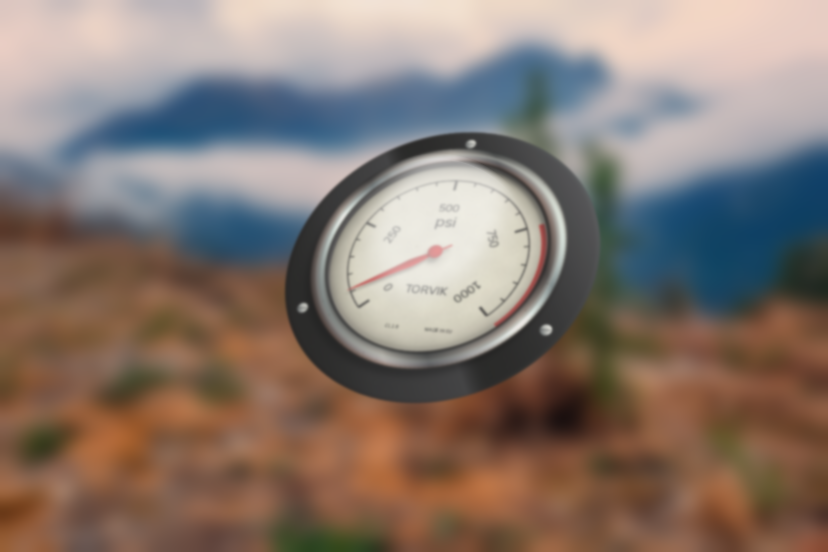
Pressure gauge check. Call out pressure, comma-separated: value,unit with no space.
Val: 50,psi
